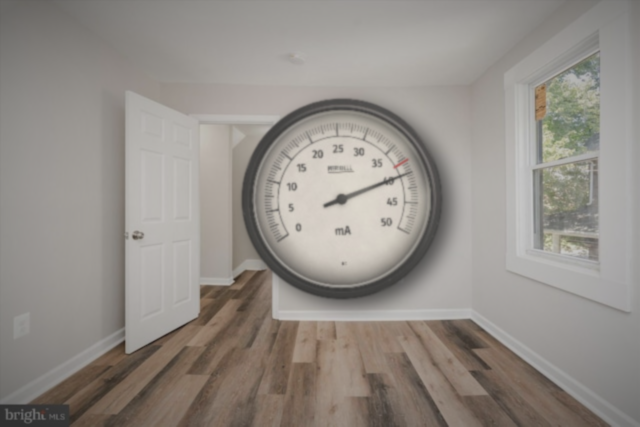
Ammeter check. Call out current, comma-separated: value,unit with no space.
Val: 40,mA
